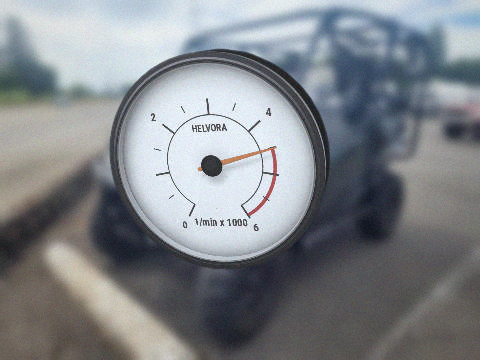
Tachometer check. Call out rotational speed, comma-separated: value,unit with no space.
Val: 4500,rpm
